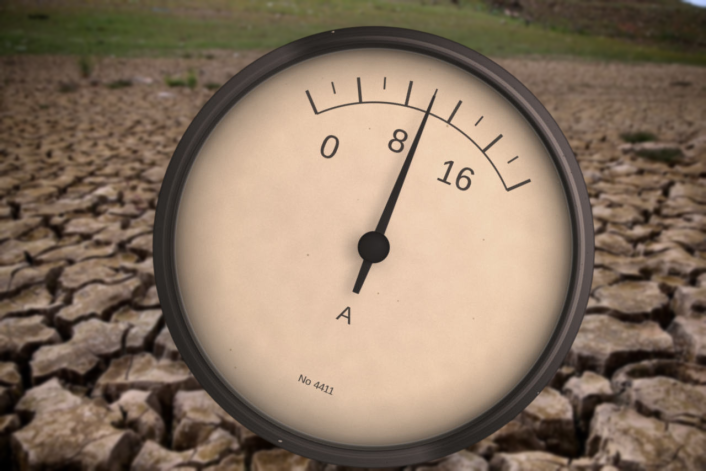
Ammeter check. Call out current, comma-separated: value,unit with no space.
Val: 10,A
